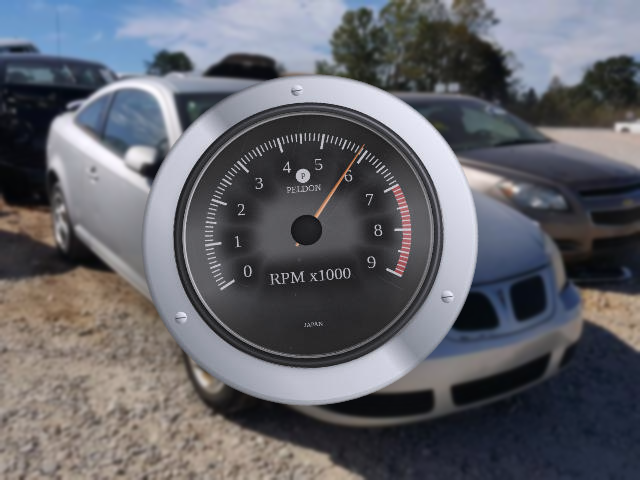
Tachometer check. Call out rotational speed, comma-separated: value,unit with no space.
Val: 5900,rpm
